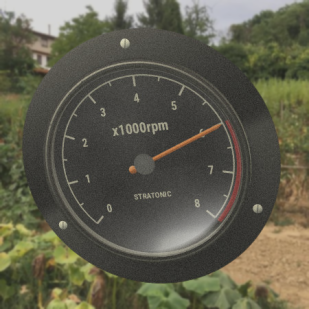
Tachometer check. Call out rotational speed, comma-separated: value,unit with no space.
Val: 6000,rpm
